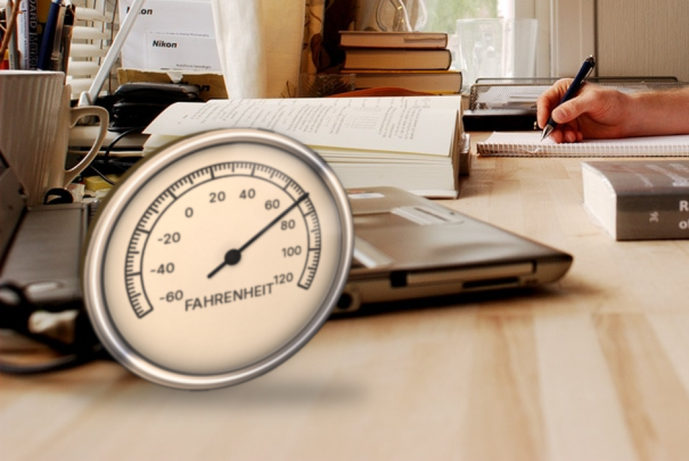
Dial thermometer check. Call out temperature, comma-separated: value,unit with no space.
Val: 70,°F
